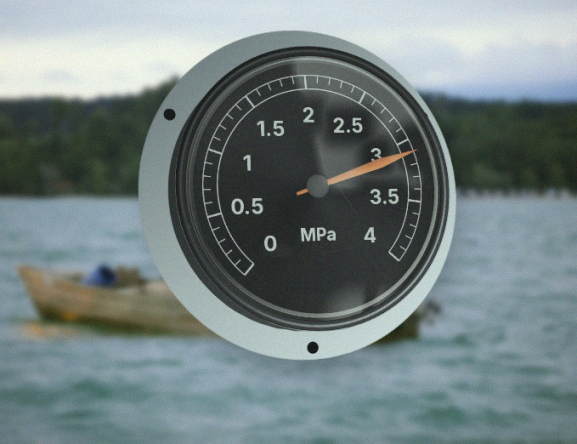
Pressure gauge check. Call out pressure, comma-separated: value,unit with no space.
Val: 3.1,MPa
